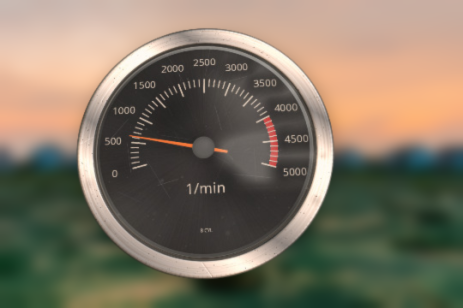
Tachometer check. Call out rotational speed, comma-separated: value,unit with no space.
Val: 600,rpm
